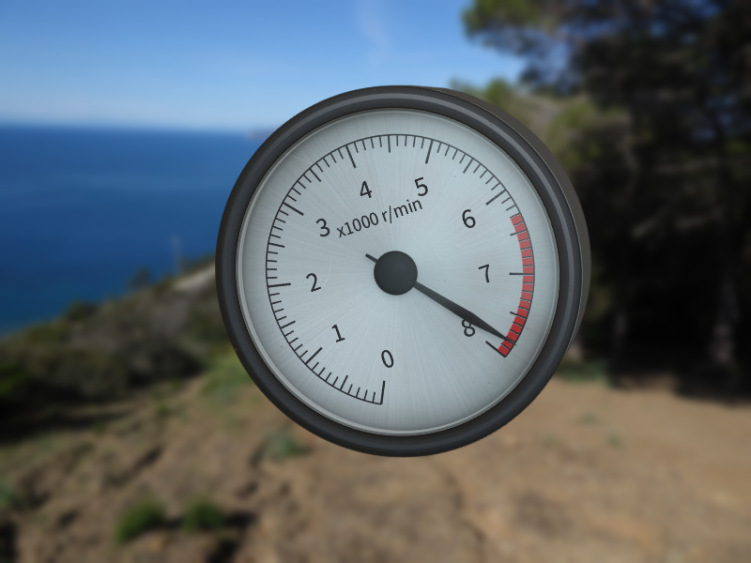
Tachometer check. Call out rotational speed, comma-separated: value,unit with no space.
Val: 7800,rpm
